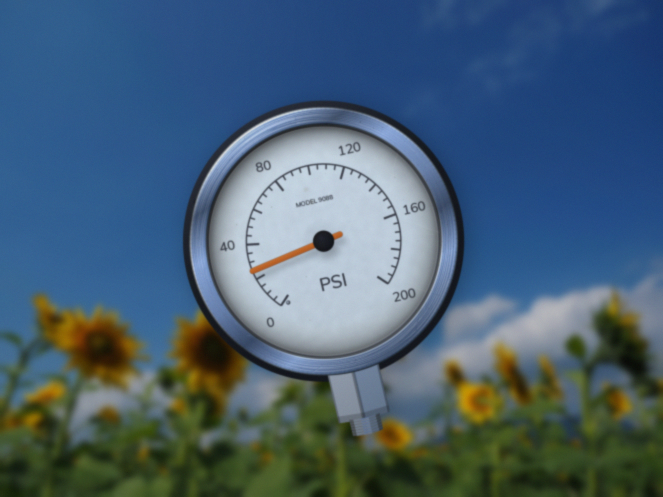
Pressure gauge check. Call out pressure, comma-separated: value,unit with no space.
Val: 25,psi
